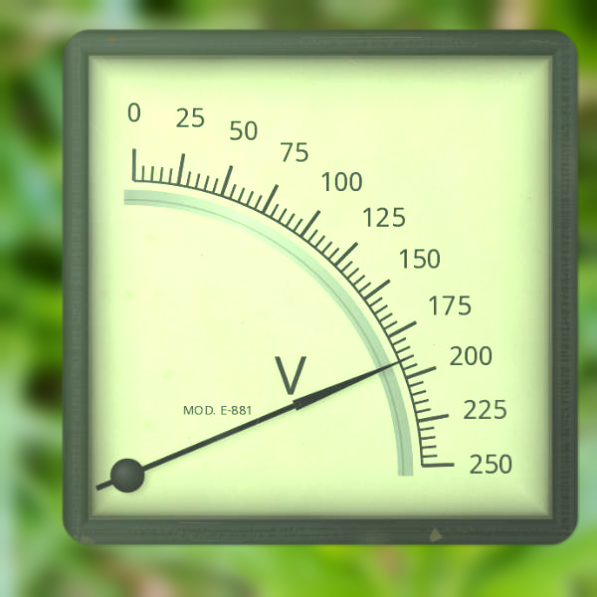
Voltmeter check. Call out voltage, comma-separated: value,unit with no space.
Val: 190,V
